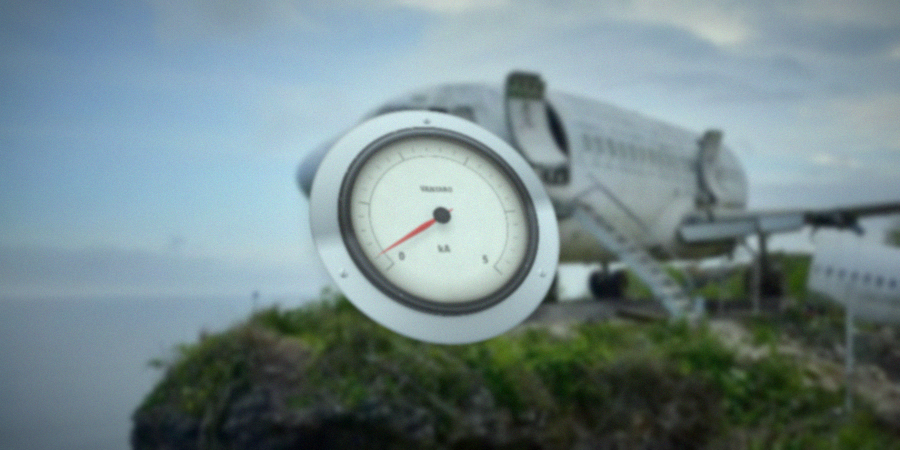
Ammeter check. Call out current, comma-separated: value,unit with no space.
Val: 0.2,kA
